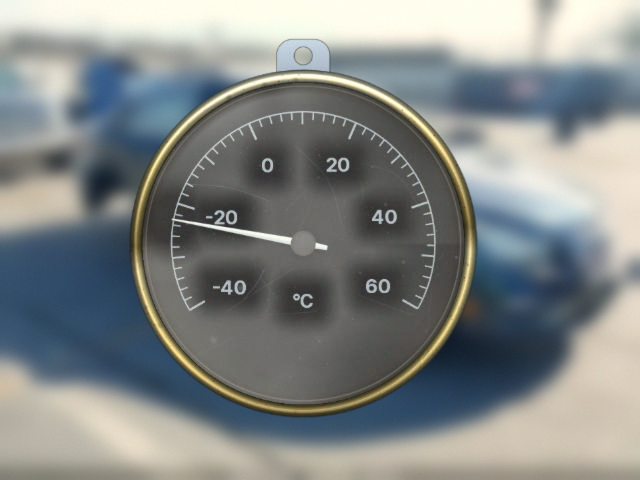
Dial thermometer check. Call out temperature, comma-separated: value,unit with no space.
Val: -23,°C
